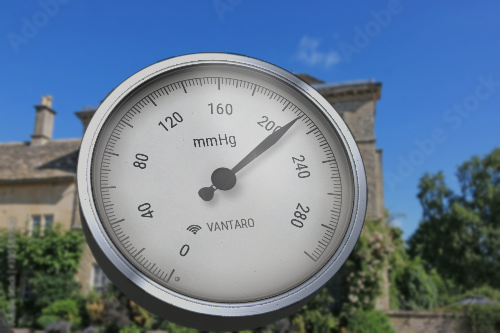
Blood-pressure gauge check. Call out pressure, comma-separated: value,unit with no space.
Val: 210,mmHg
